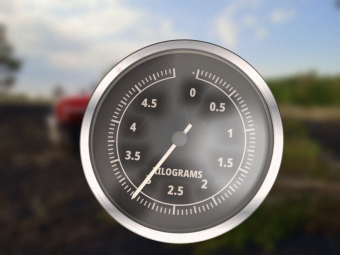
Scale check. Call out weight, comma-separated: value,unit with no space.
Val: 3,kg
